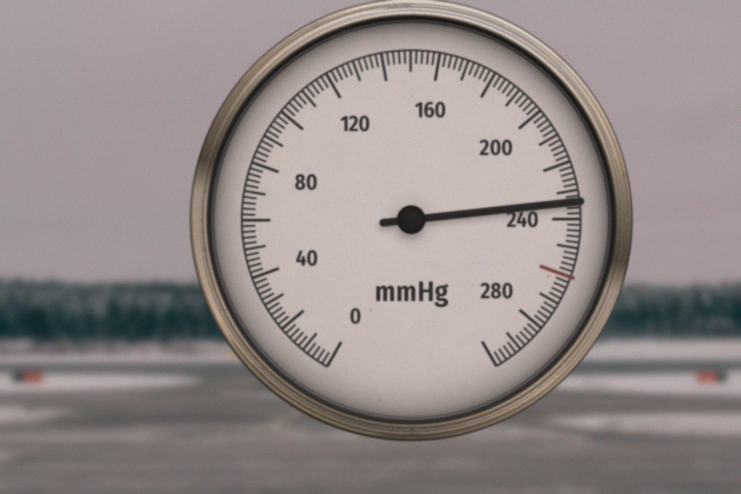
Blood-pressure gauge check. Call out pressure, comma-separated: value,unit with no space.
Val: 234,mmHg
